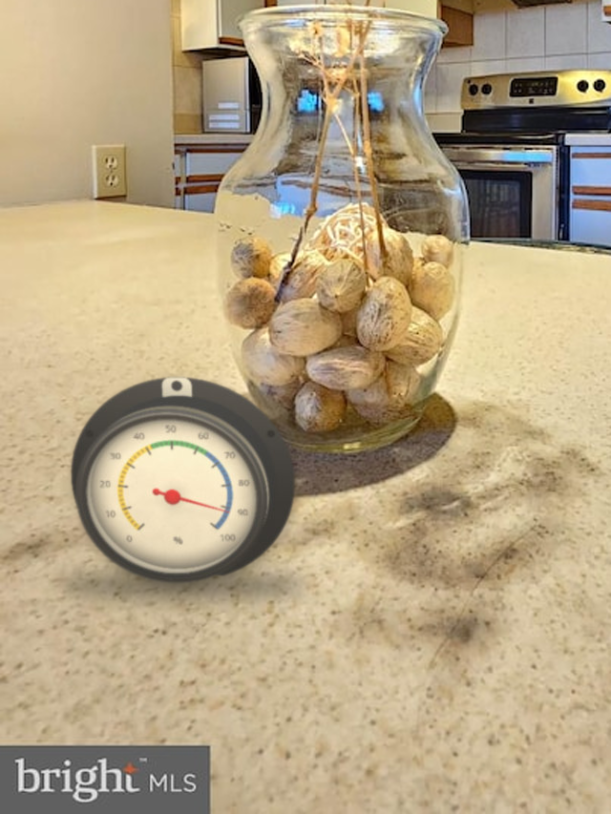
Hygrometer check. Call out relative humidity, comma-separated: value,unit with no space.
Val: 90,%
